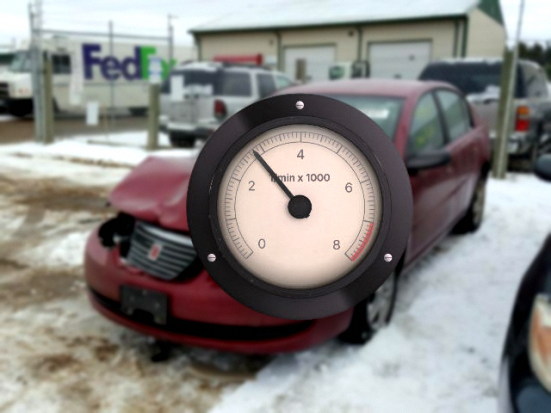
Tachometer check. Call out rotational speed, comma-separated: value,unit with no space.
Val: 2800,rpm
